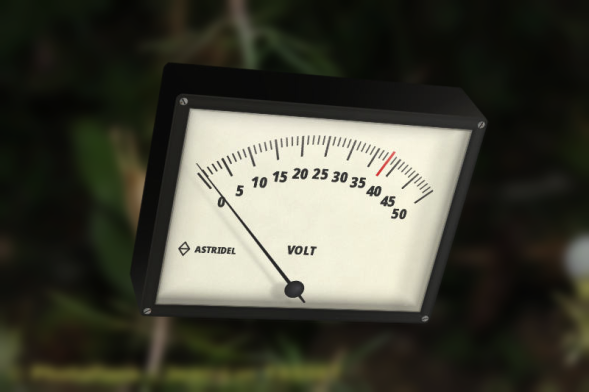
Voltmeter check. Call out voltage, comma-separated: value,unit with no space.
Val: 1,V
